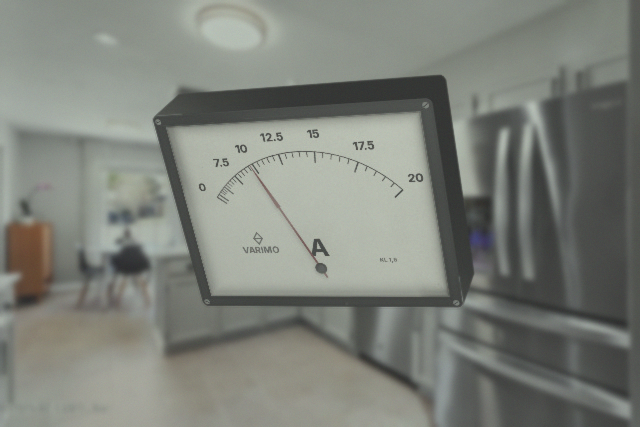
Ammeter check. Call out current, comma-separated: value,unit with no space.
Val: 10,A
